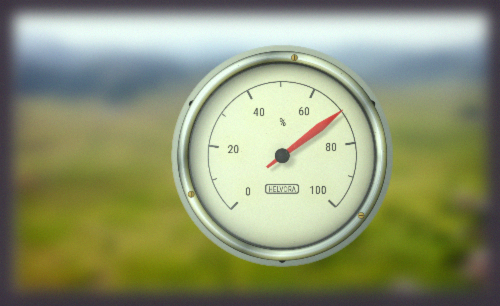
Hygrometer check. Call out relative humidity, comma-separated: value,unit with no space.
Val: 70,%
